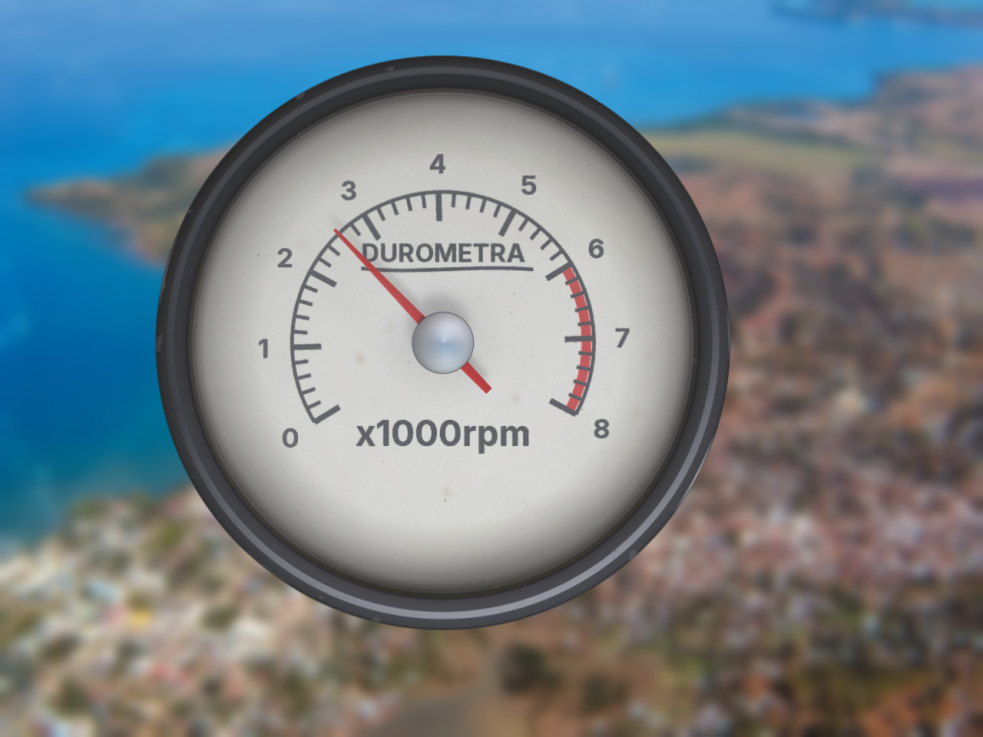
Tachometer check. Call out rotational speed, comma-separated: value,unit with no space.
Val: 2600,rpm
